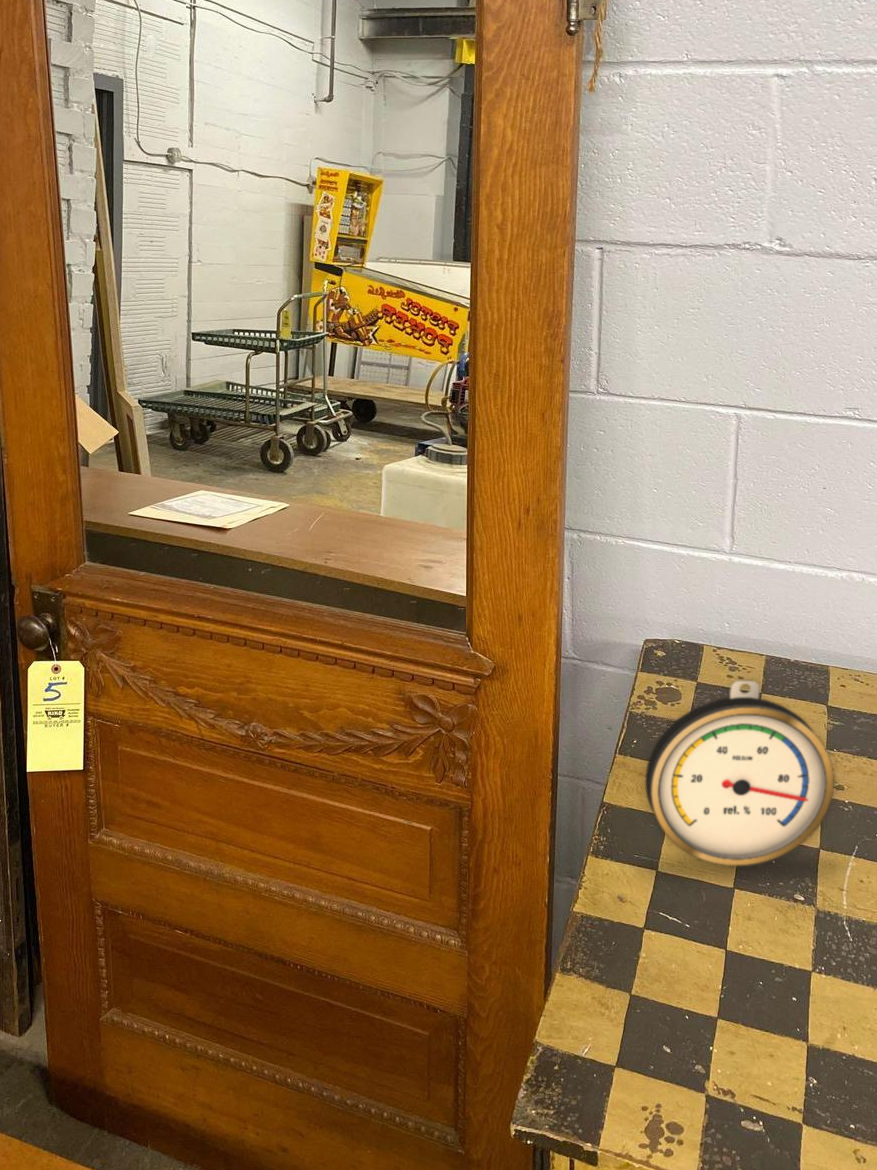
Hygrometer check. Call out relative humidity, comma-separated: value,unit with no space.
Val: 88,%
